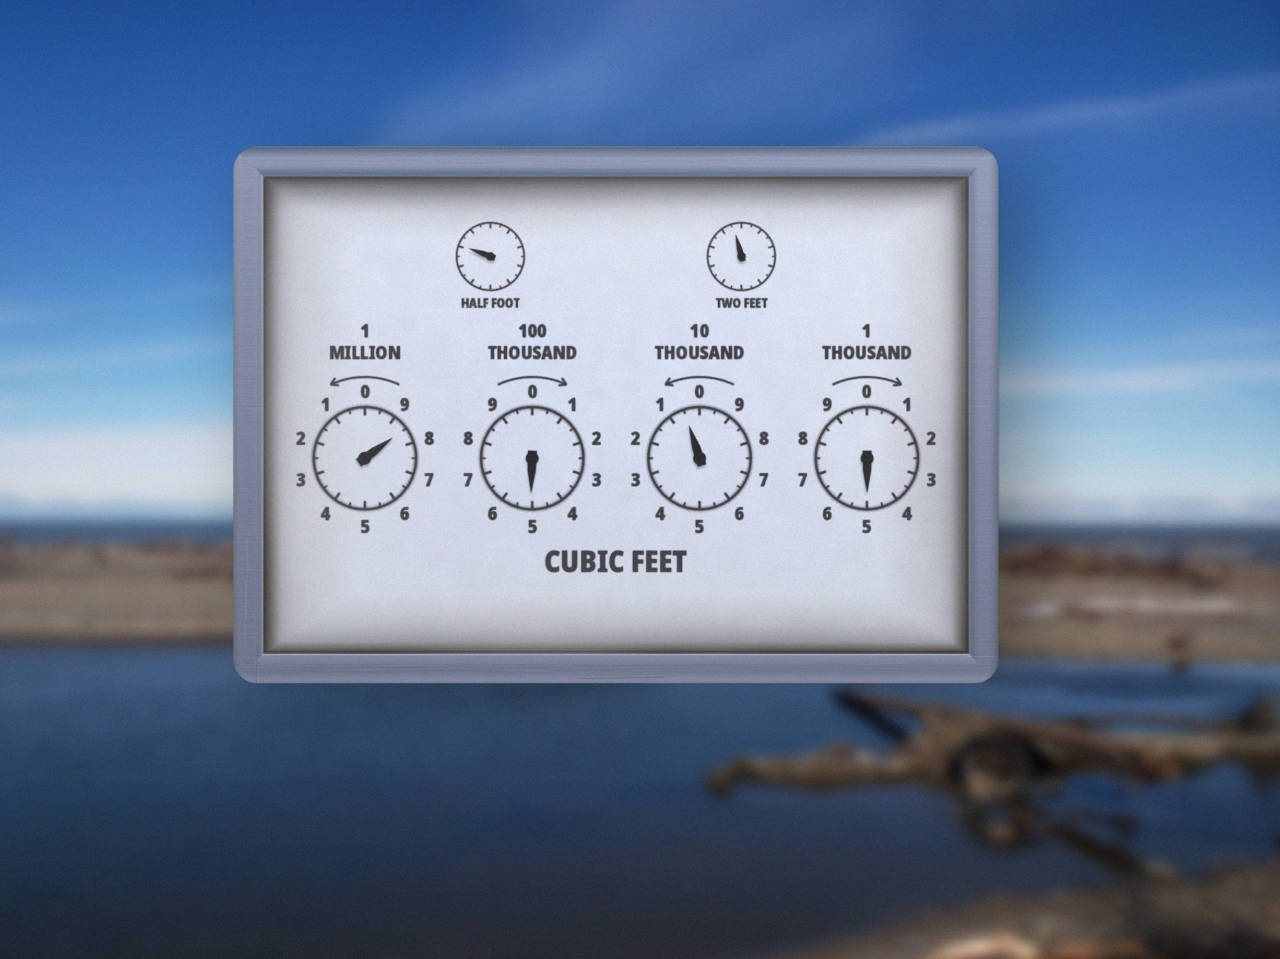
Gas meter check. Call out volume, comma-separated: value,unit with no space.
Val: 850500,ft³
